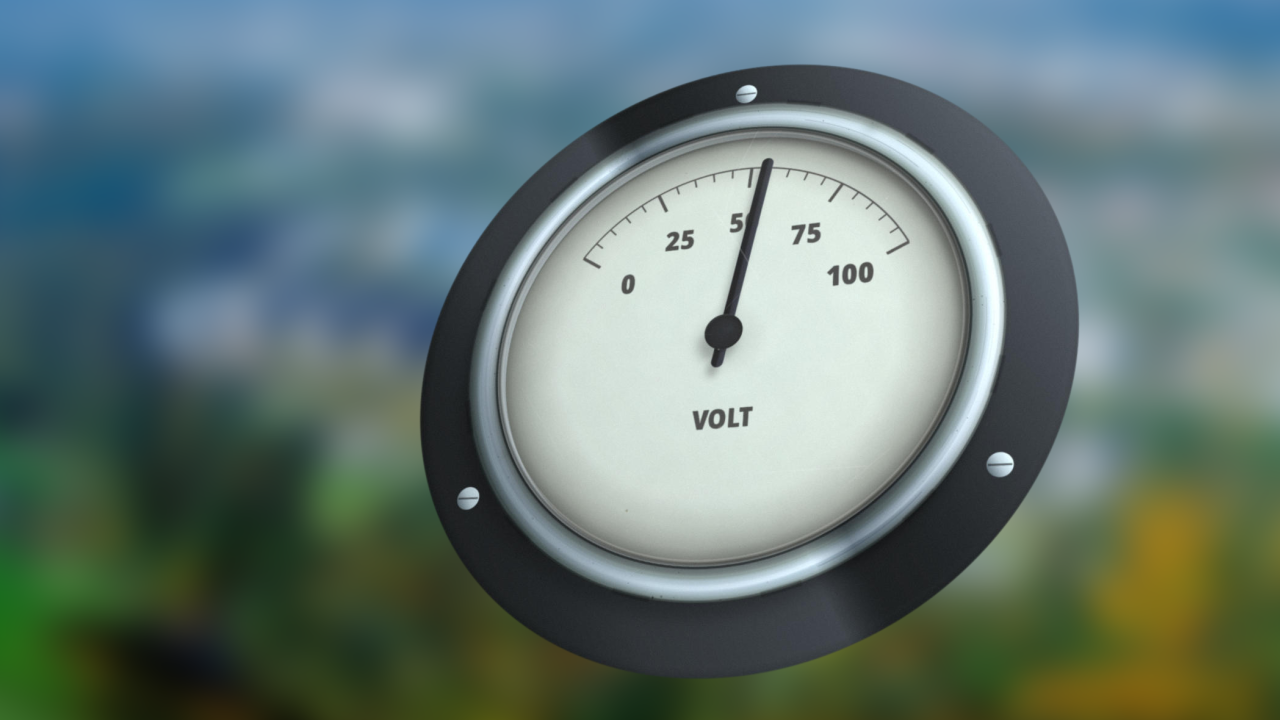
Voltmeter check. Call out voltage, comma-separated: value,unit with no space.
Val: 55,V
